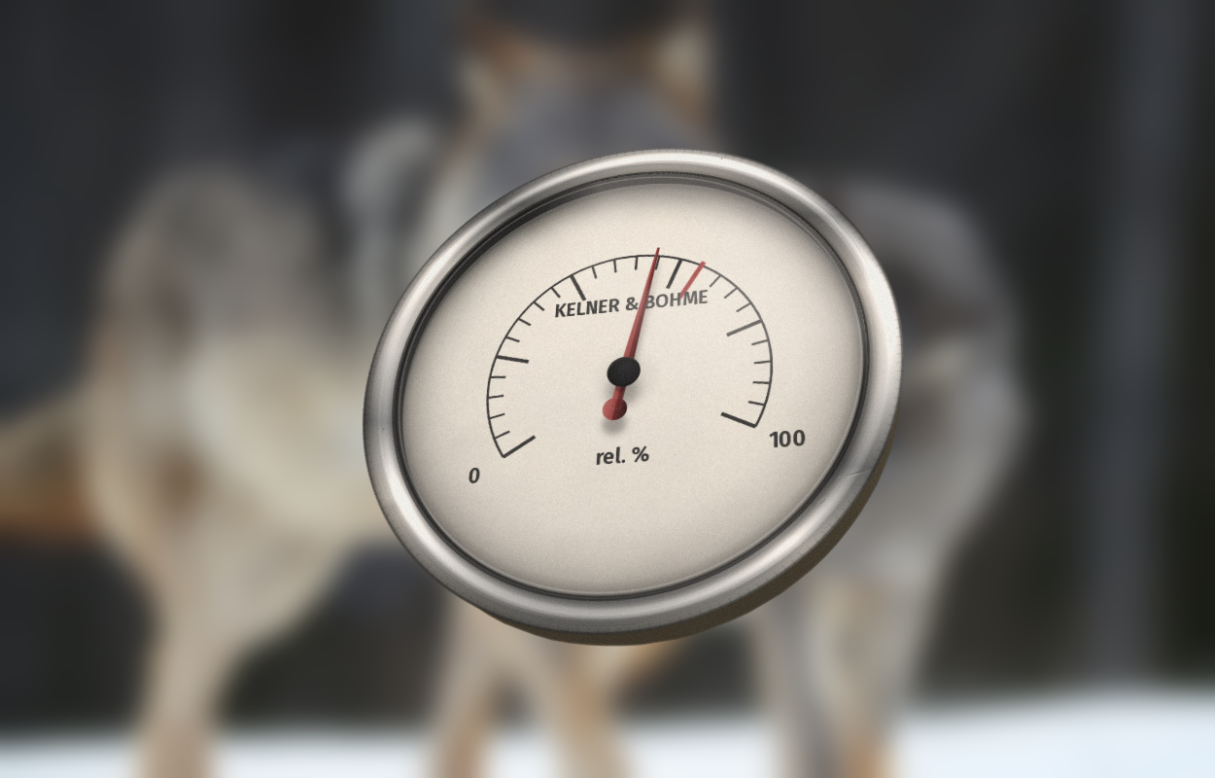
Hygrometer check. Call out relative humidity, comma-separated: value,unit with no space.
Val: 56,%
